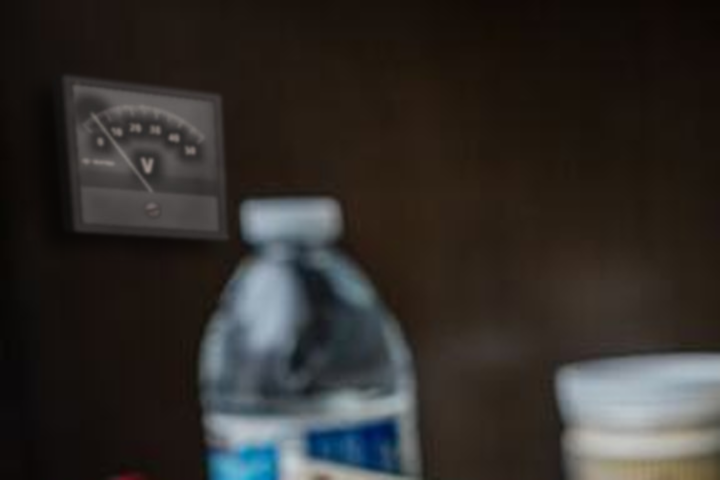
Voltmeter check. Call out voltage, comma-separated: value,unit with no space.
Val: 5,V
